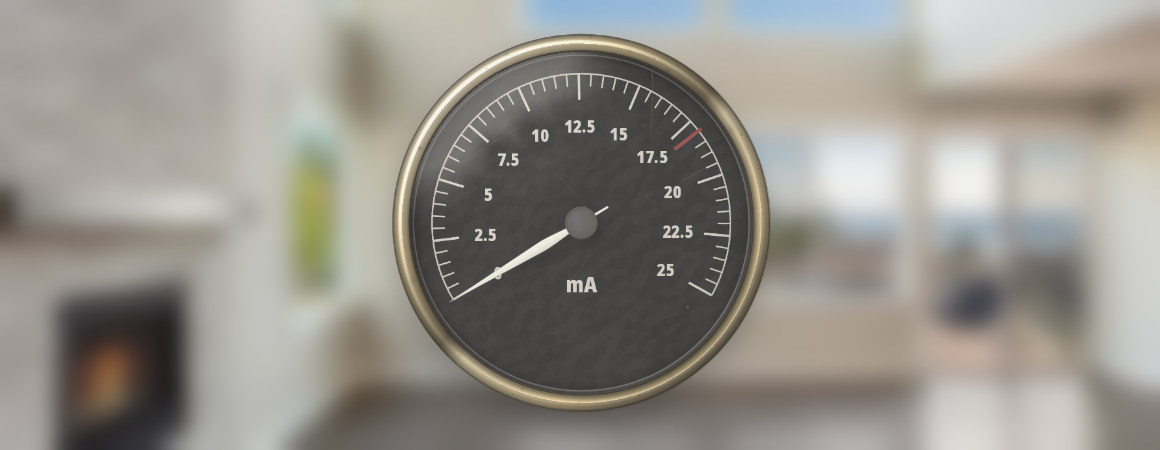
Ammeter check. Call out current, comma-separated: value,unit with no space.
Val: 0,mA
